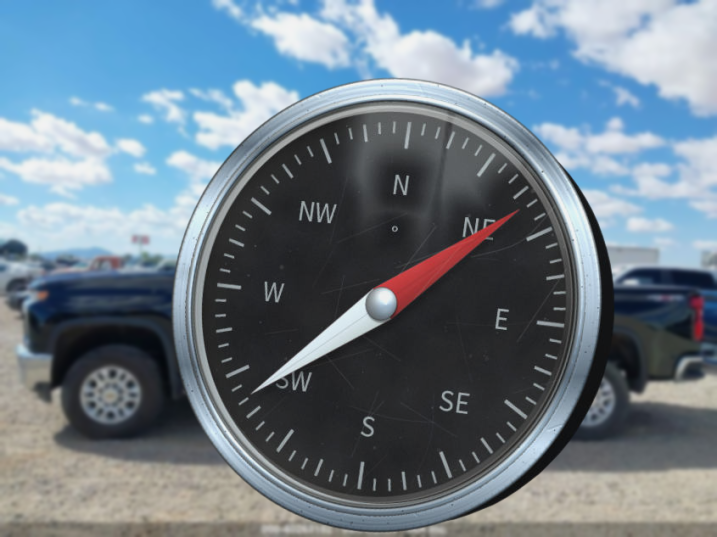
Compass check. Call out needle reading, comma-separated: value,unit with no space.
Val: 50,°
